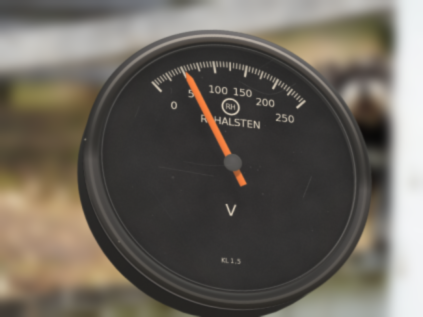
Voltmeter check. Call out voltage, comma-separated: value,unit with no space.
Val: 50,V
